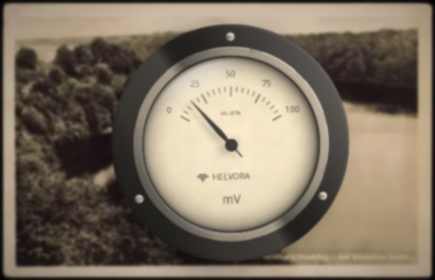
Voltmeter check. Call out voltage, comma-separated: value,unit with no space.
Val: 15,mV
